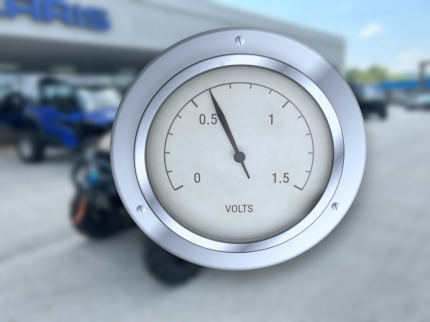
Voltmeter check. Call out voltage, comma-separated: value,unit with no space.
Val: 0.6,V
